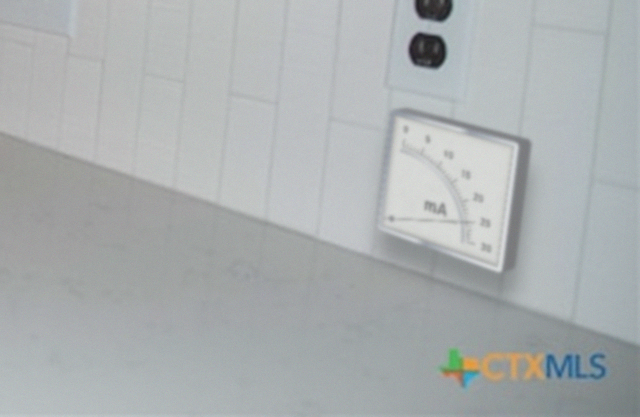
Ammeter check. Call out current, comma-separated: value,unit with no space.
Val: 25,mA
